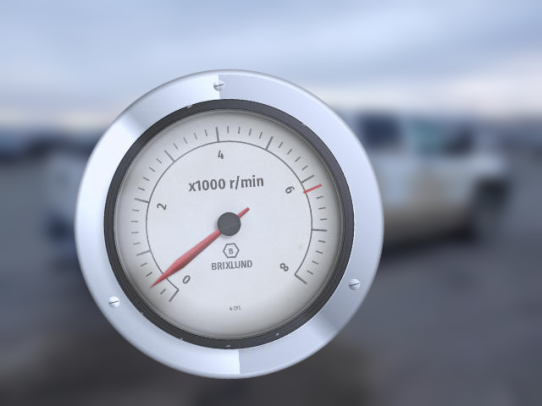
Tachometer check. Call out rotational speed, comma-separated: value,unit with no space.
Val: 400,rpm
